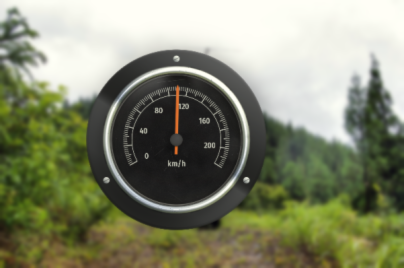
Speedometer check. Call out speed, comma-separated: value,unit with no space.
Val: 110,km/h
